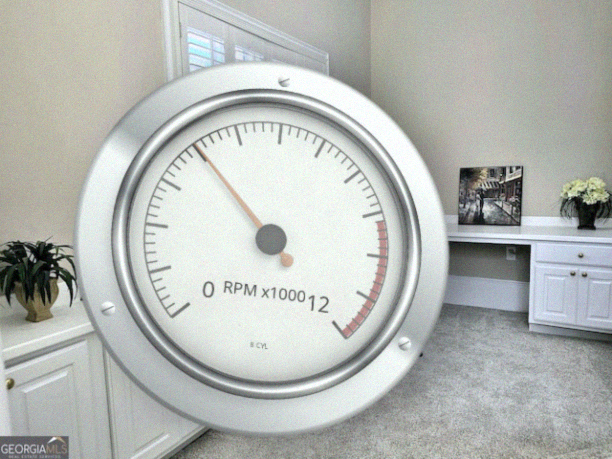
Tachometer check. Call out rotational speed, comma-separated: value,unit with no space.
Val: 4000,rpm
